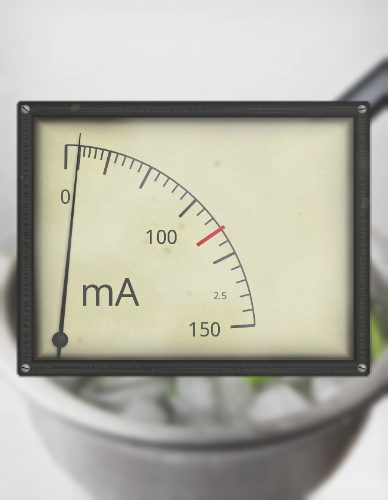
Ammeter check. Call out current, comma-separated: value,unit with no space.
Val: 25,mA
